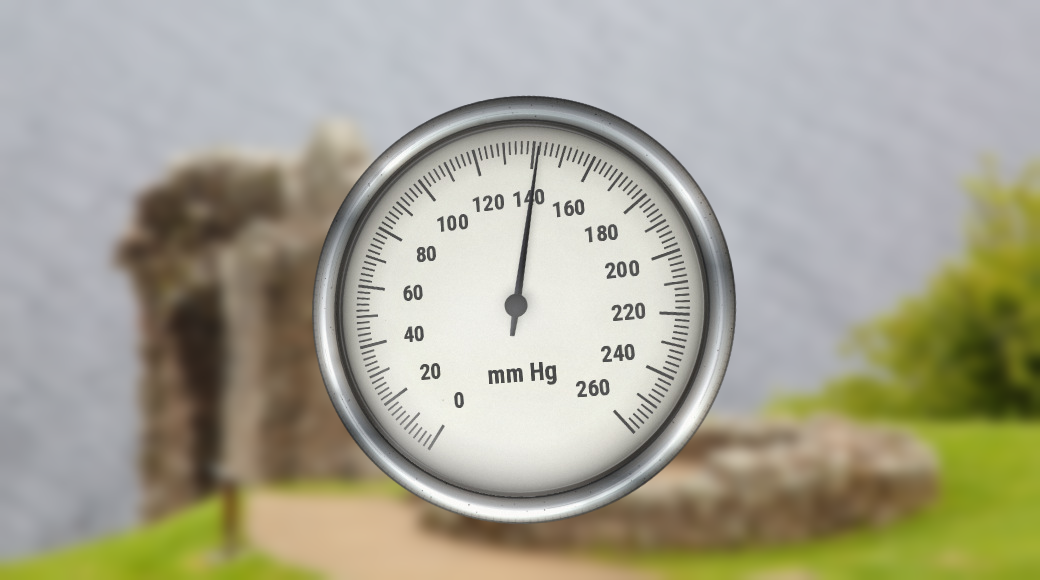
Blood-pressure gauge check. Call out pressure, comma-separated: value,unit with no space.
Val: 142,mmHg
